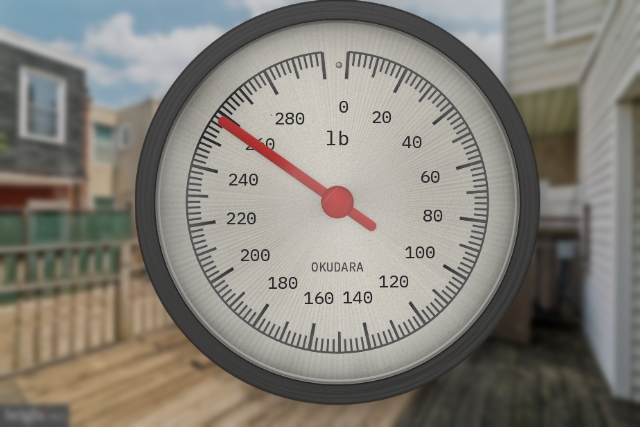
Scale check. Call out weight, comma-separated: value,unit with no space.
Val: 258,lb
